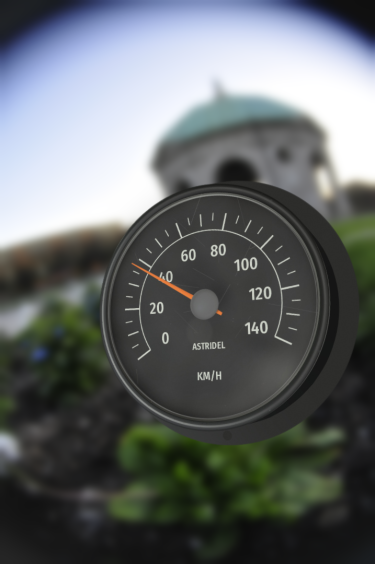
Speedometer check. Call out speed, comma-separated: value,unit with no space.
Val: 37.5,km/h
